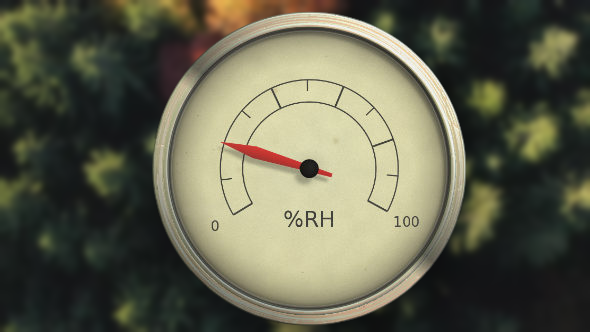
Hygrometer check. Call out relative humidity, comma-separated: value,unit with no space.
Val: 20,%
